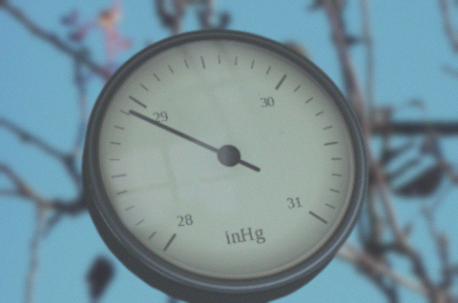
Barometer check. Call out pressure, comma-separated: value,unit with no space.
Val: 28.9,inHg
